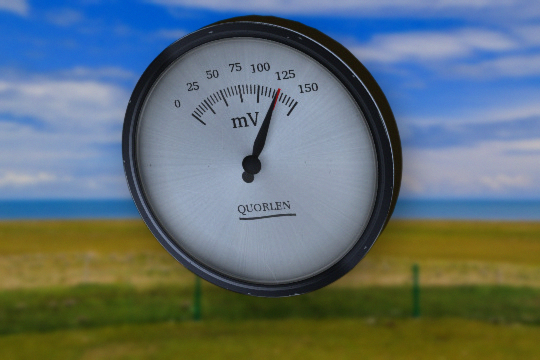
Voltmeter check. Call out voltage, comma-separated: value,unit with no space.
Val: 125,mV
